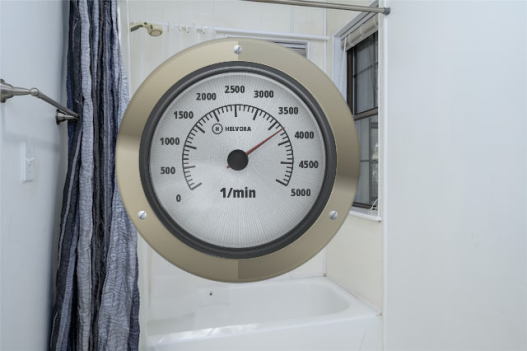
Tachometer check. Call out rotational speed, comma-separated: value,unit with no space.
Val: 3700,rpm
